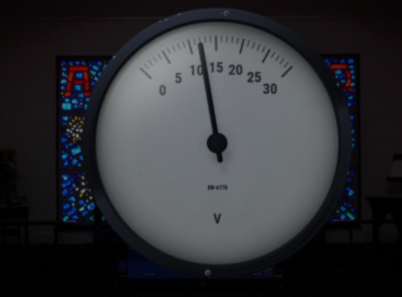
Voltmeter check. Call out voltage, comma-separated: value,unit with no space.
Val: 12,V
